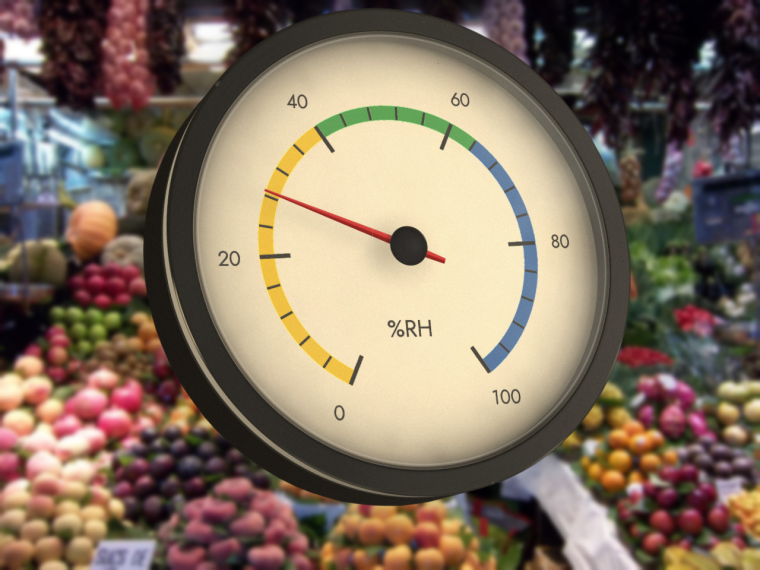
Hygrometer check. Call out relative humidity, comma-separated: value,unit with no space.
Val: 28,%
